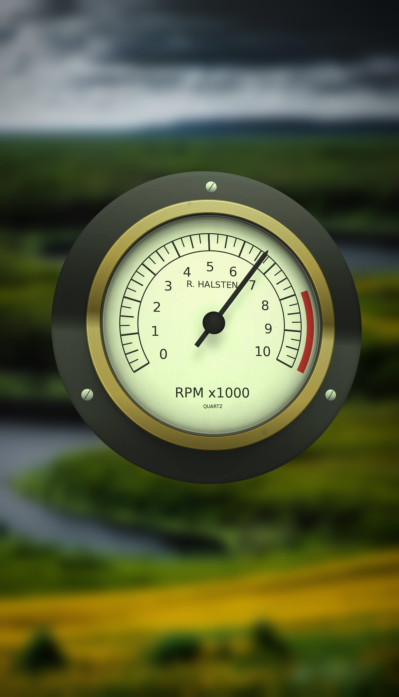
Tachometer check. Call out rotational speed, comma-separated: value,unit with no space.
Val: 6625,rpm
